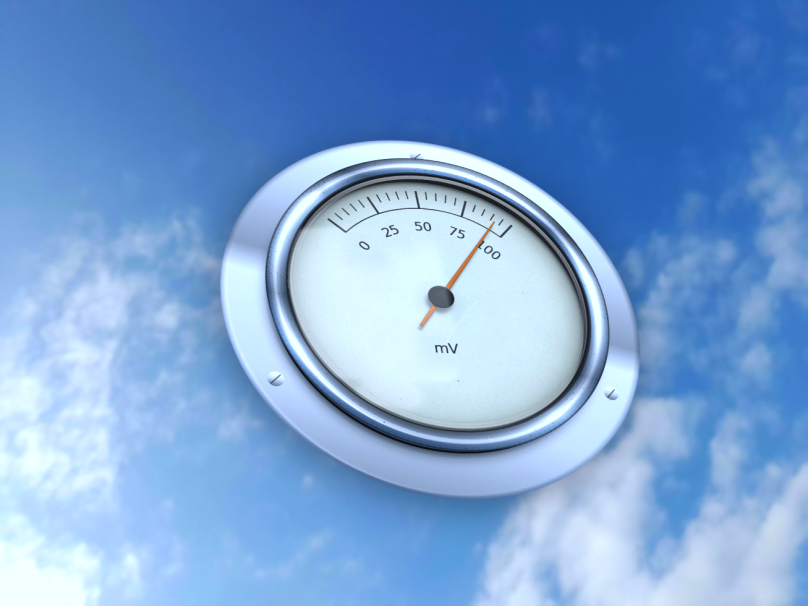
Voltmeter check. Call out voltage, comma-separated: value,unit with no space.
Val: 92.5,mV
